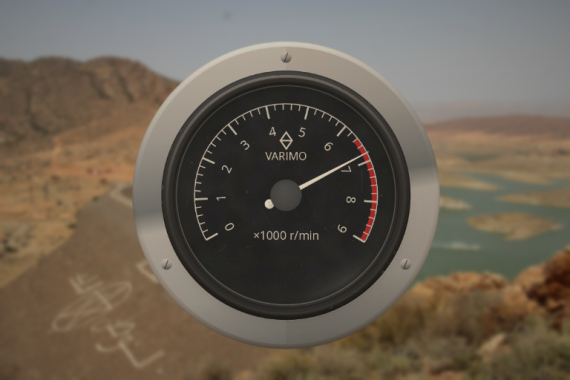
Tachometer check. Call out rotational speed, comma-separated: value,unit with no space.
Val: 6800,rpm
